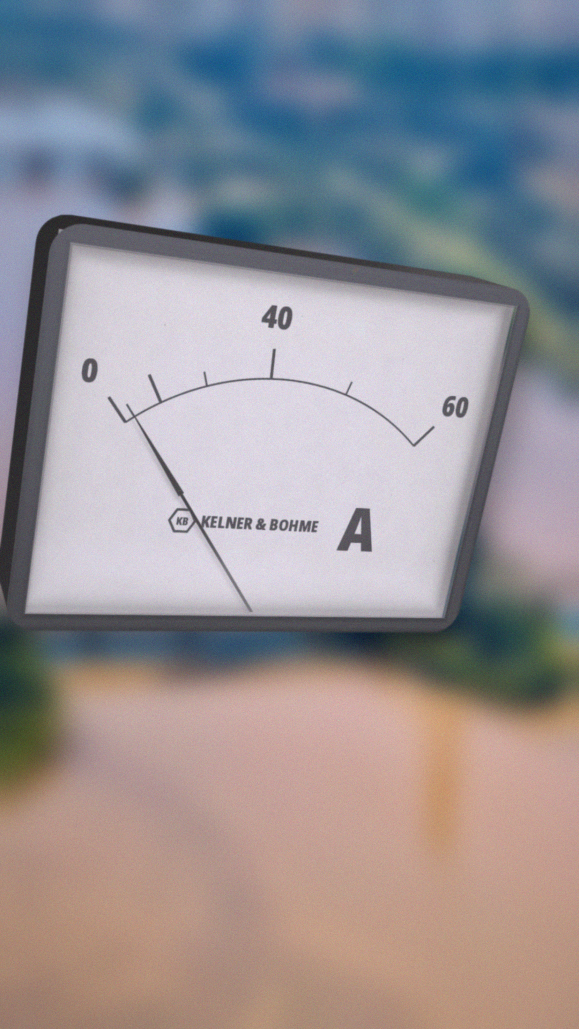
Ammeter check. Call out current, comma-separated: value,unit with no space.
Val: 10,A
